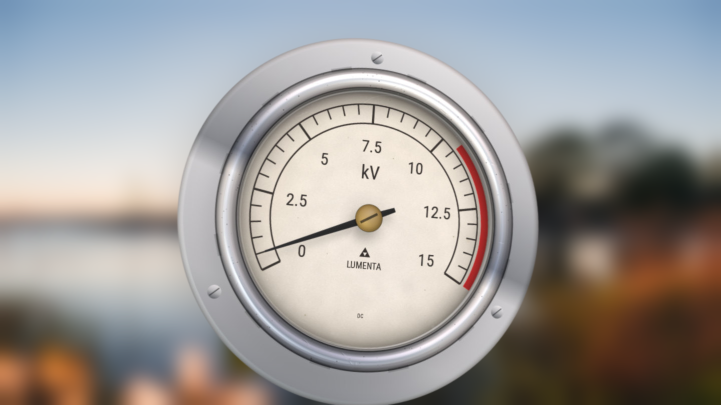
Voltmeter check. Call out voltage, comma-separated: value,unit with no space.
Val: 0.5,kV
